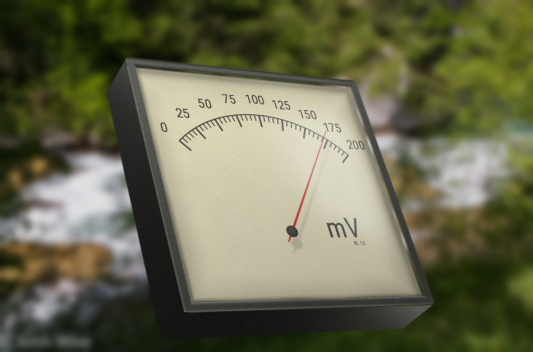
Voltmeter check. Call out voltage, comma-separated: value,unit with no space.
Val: 170,mV
